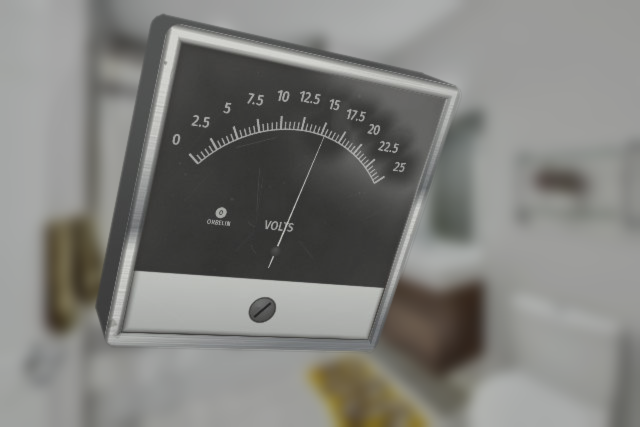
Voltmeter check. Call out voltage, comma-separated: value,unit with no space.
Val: 15,V
